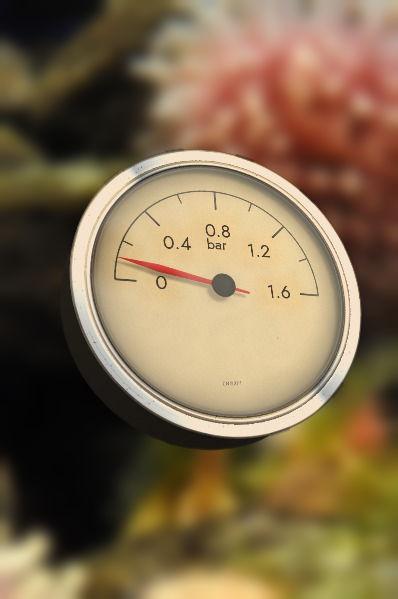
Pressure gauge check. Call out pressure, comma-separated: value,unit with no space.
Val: 0.1,bar
